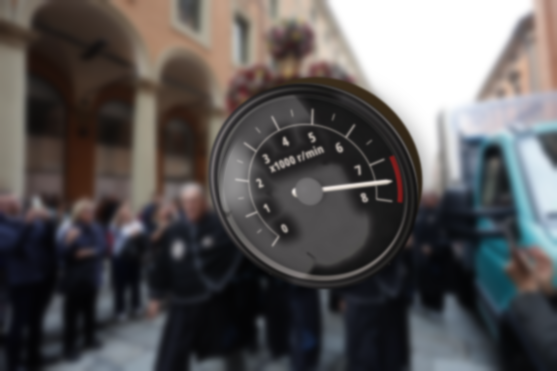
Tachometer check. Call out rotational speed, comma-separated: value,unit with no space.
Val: 7500,rpm
